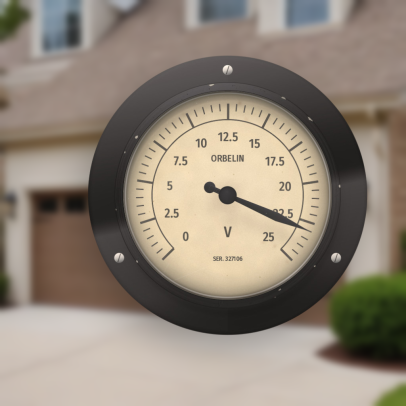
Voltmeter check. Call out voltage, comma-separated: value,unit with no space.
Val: 23,V
